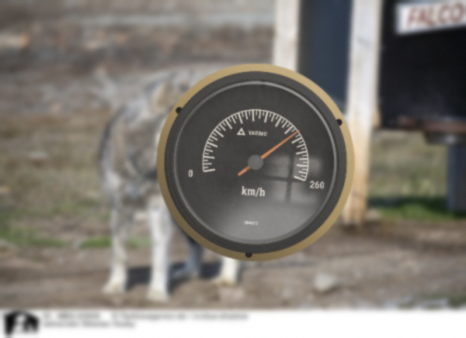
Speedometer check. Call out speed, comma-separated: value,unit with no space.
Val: 190,km/h
